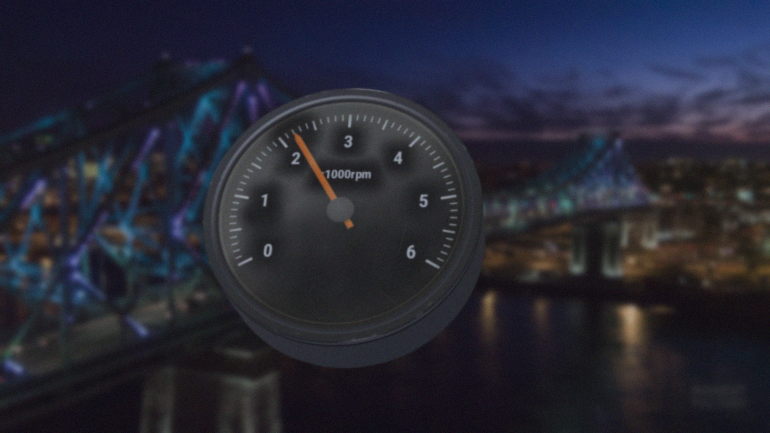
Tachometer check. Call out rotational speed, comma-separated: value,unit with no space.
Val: 2200,rpm
